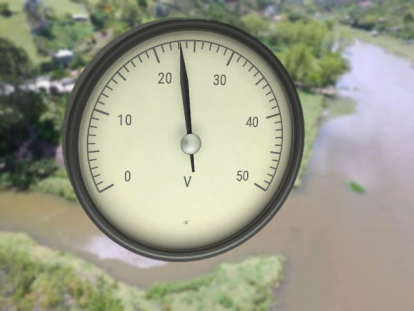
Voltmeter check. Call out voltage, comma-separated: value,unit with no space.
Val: 23,V
